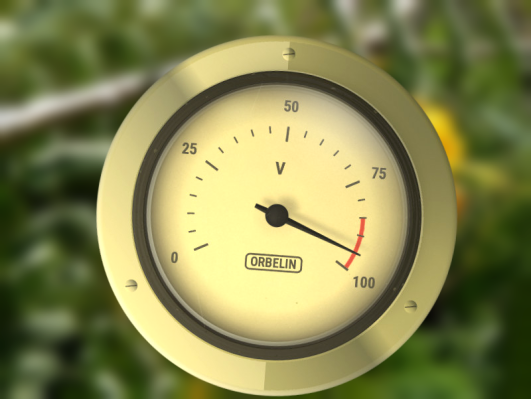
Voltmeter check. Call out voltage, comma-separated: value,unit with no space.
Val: 95,V
